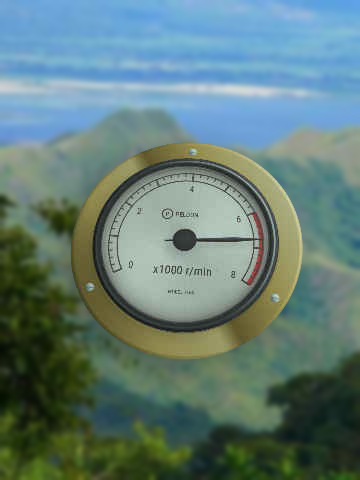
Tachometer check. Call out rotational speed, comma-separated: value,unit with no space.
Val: 6800,rpm
